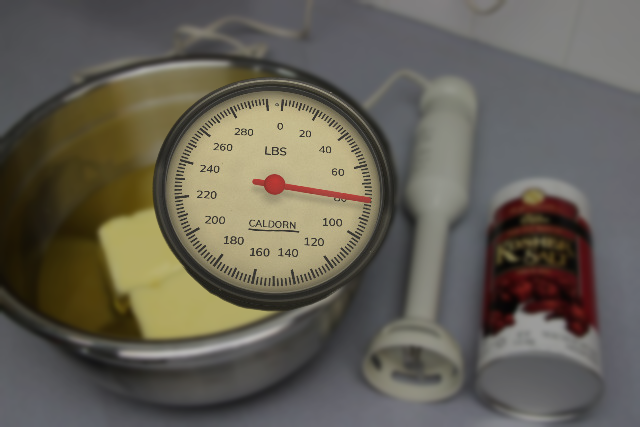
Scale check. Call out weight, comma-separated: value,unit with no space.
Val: 80,lb
